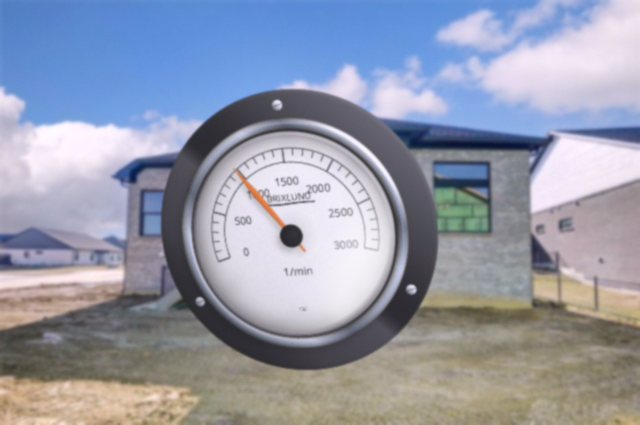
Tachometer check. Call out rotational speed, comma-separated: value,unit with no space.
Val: 1000,rpm
